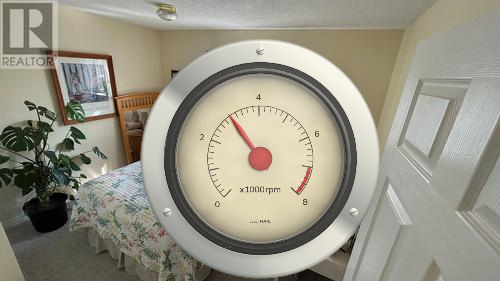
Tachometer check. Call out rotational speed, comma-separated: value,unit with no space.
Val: 3000,rpm
